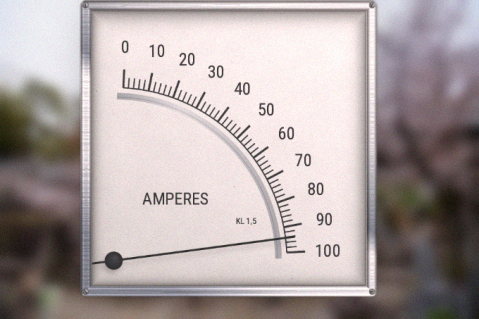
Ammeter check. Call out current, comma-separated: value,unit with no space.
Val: 94,A
